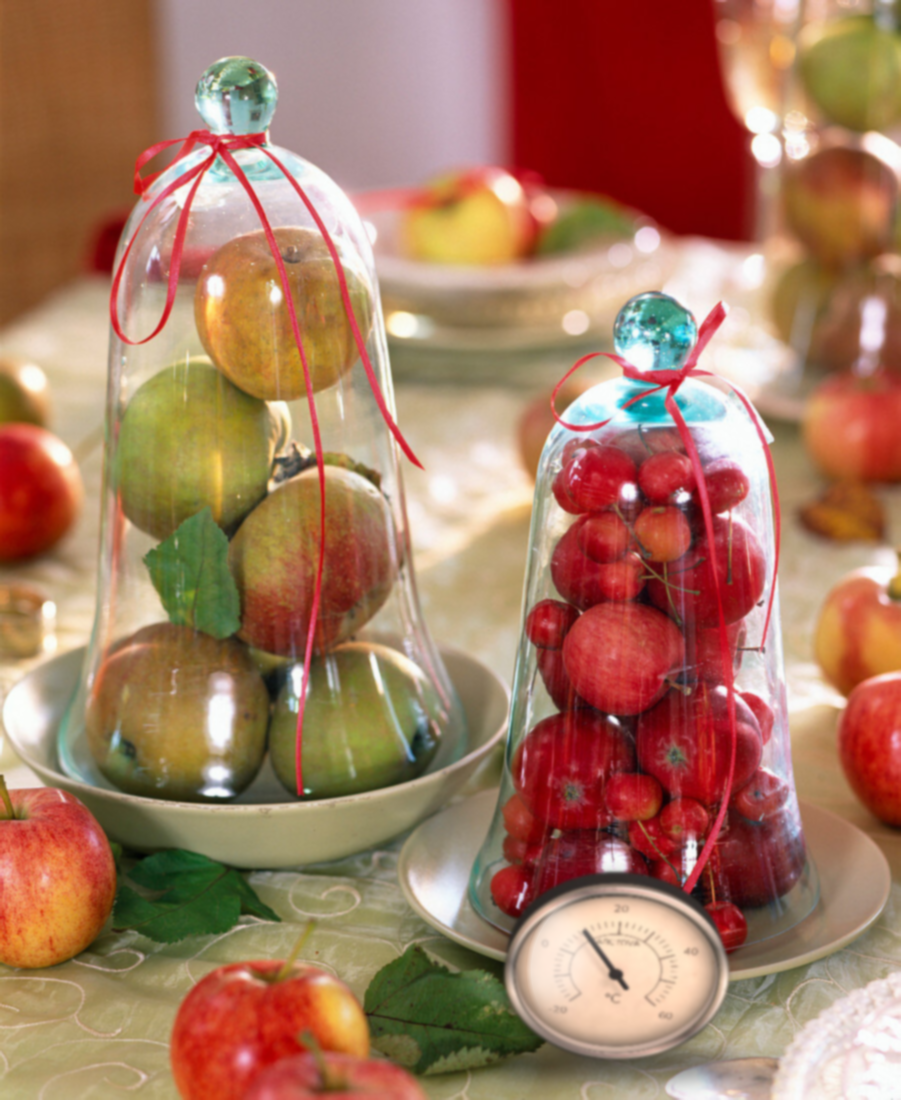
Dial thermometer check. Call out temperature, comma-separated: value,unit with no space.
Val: 10,°C
